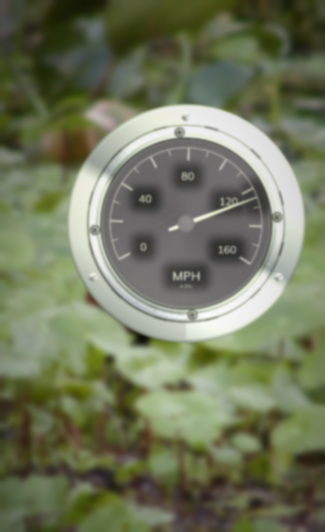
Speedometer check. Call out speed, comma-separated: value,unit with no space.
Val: 125,mph
